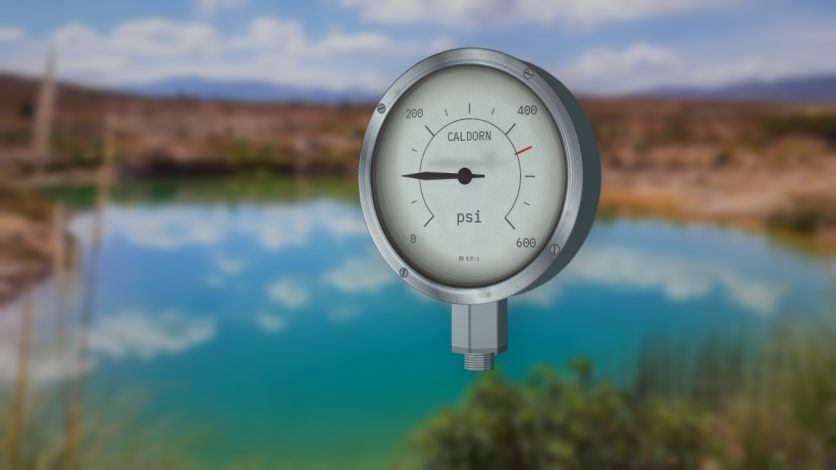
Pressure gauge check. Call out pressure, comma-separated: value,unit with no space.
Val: 100,psi
